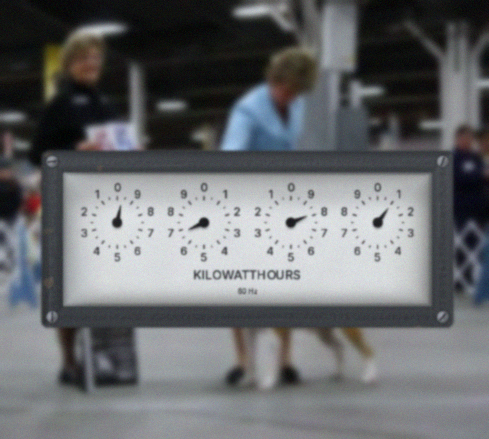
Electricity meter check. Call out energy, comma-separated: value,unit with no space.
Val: 9681,kWh
